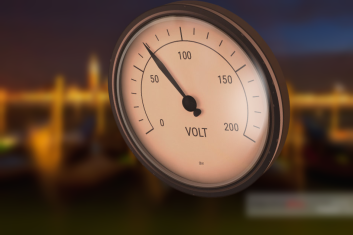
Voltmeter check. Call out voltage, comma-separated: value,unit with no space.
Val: 70,V
